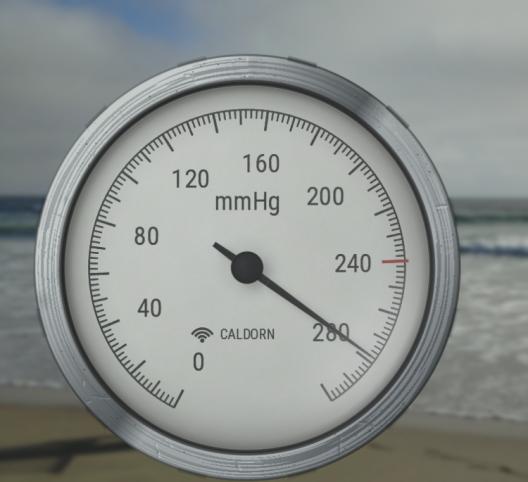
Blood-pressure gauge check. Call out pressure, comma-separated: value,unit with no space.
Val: 278,mmHg
